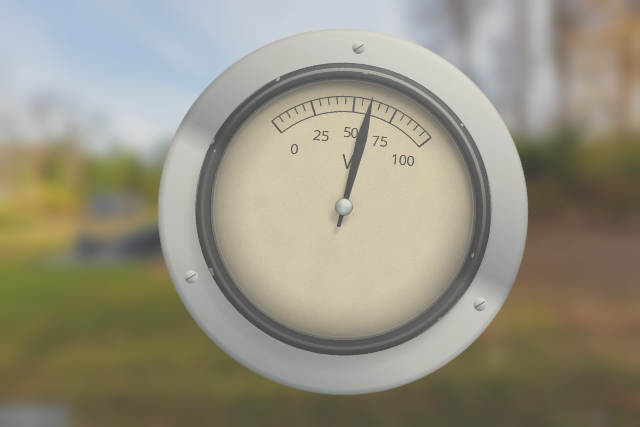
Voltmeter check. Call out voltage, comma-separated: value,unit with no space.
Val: 60,V
